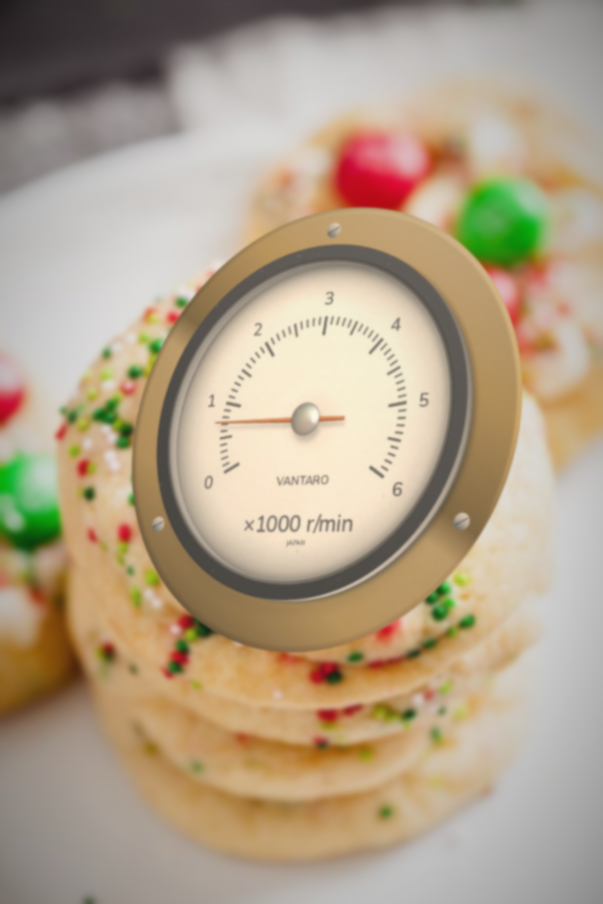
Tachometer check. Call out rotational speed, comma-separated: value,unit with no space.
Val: 700,rpm
